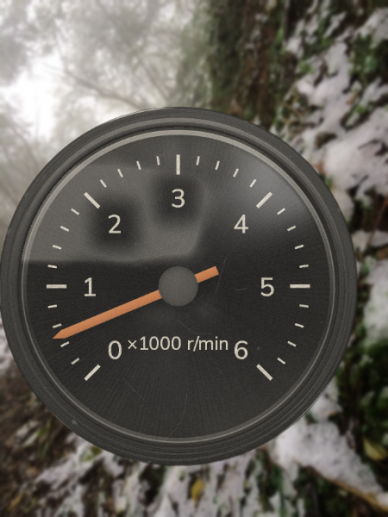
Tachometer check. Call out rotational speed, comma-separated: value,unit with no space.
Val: 500,rpm
